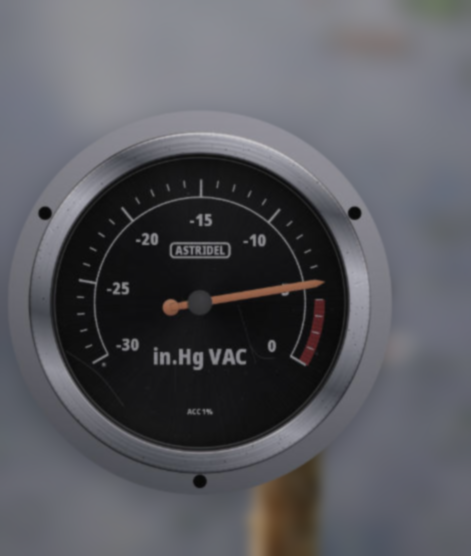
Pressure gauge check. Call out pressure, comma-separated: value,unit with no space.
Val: -5,inHg
